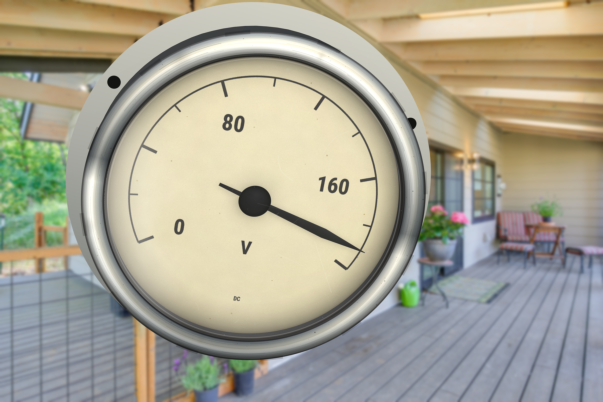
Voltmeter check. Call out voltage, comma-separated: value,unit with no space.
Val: 190,V
